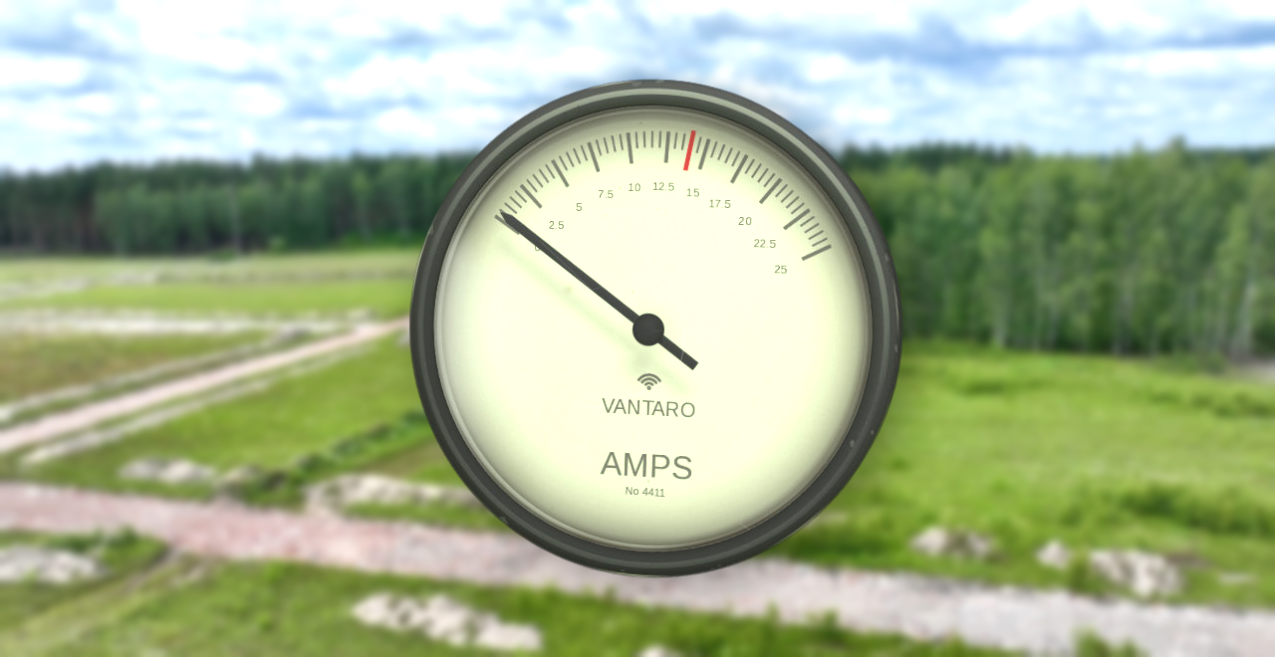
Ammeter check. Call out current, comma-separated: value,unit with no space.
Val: 0.5,A
